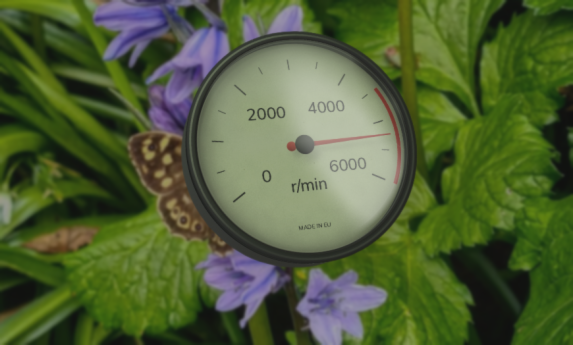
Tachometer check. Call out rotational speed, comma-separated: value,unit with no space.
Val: 5250,rpm
